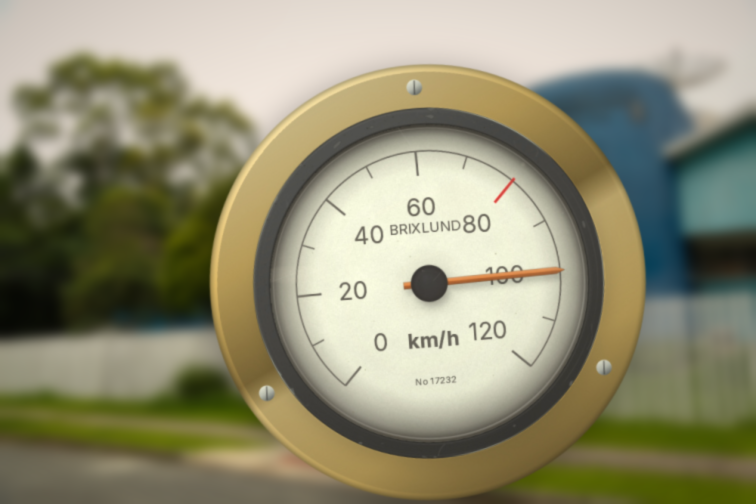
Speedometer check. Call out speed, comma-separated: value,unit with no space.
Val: 100,km/h
